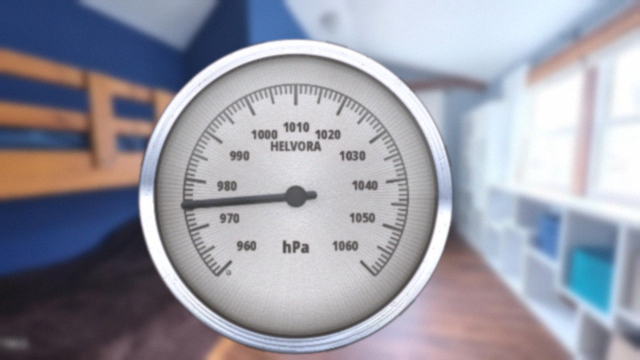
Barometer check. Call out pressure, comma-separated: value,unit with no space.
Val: 975,hPa
